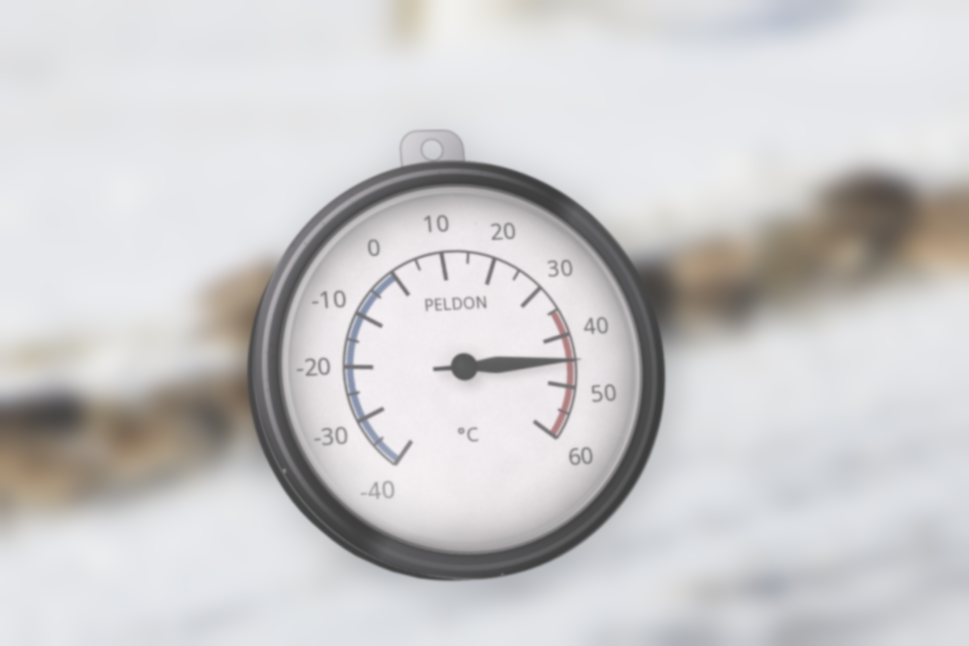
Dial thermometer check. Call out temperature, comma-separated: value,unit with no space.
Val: 45,°C
